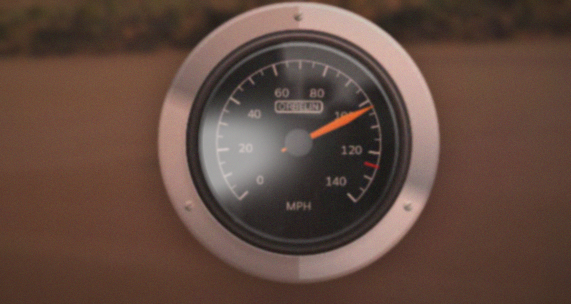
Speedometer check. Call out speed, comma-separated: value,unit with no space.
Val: 102.5,mph
